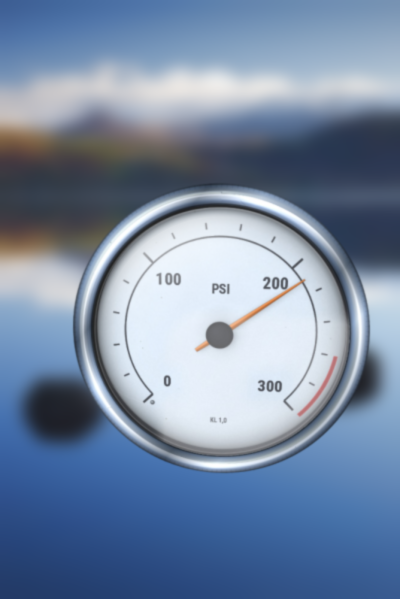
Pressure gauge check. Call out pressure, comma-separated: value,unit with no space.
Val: 210,psi
